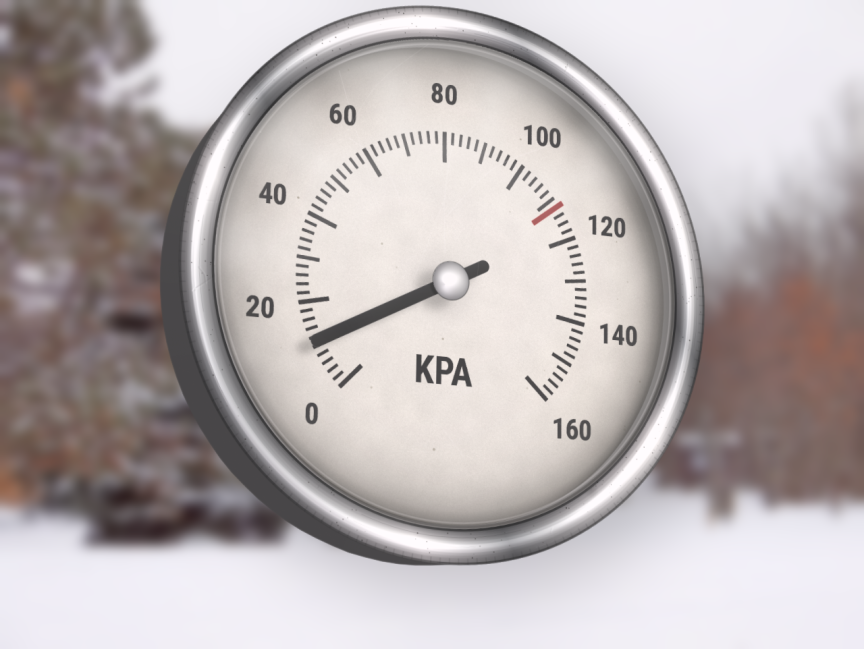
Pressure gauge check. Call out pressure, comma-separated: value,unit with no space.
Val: 11,kPa
